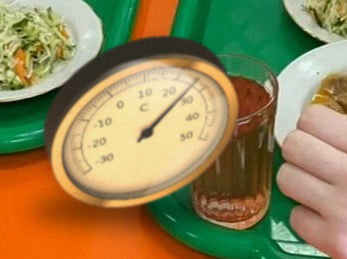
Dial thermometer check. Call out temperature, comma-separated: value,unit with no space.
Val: 25,°C
